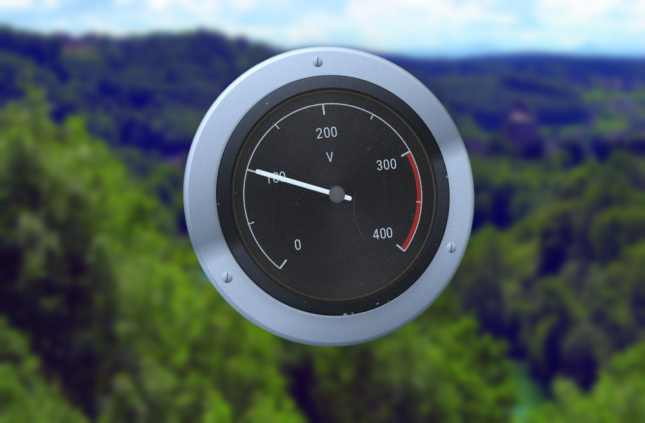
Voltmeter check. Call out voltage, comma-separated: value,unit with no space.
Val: 100,V
